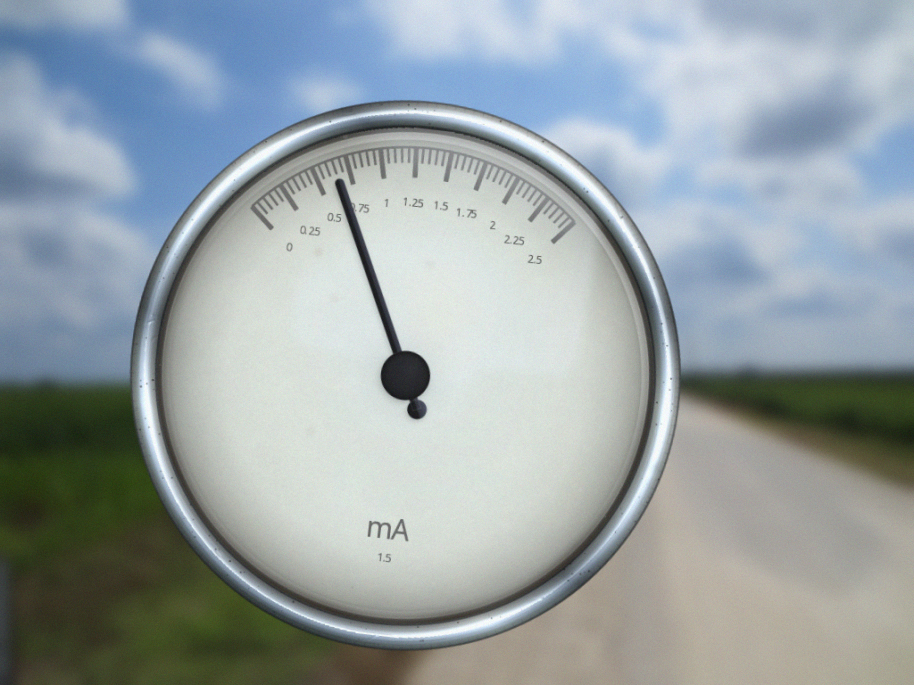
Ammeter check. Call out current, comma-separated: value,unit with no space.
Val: 0.65,mA
